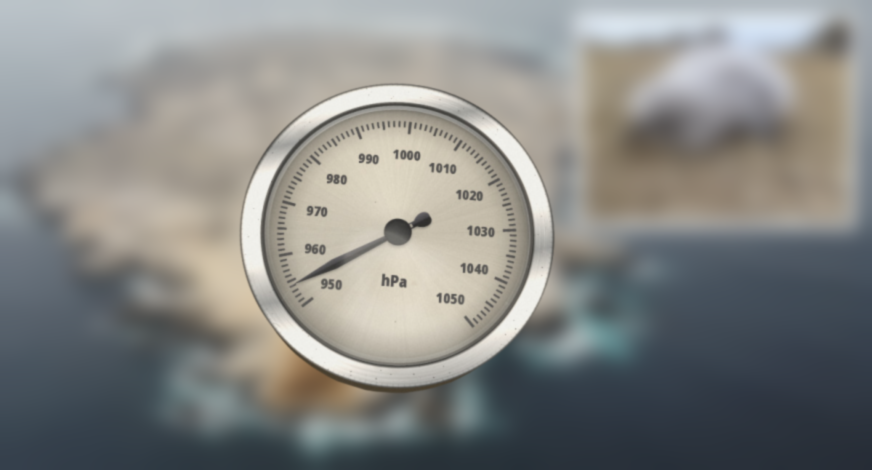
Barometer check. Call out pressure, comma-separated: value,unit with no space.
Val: 954,hPa
